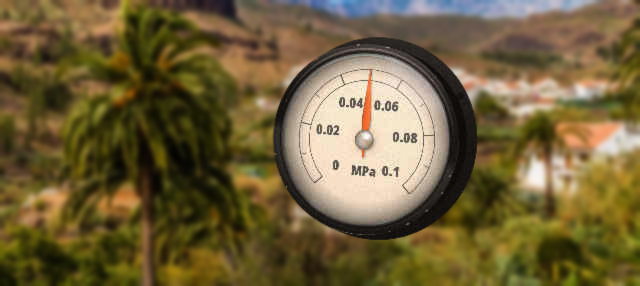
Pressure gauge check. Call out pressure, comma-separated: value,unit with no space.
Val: 0.05,MPa
